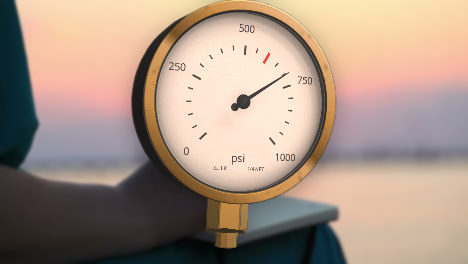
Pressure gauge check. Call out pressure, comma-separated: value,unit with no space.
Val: 700,psi
